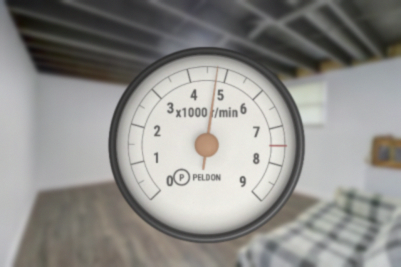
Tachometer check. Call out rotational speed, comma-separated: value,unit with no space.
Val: 4750,rpm
